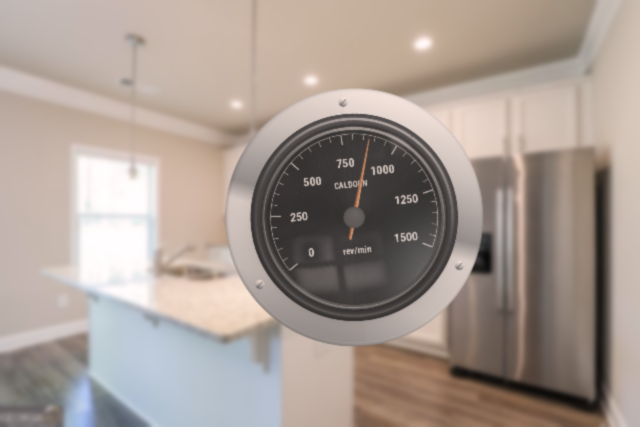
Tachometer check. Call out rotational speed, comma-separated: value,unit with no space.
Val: 875,rpm
